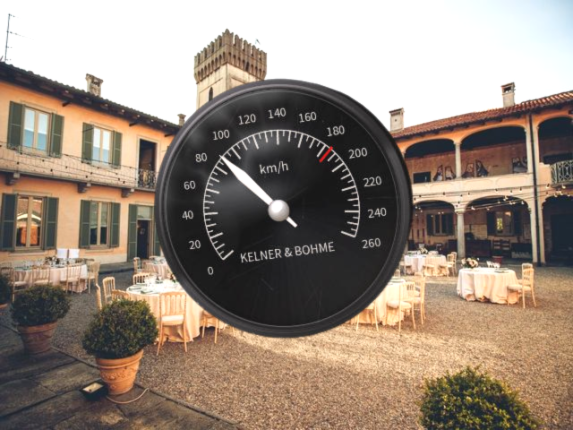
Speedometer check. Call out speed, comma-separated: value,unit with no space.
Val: 90,km/h
